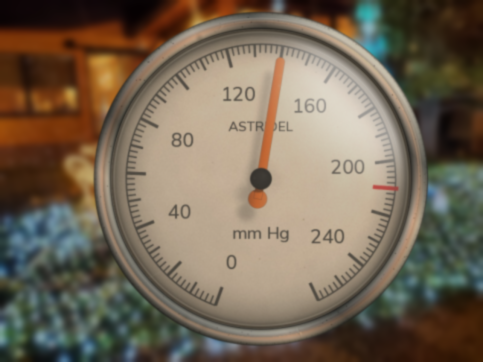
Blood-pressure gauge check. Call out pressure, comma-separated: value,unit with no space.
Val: 140,mmHg
